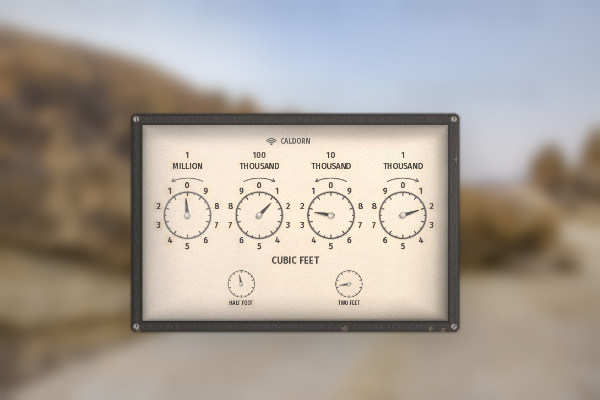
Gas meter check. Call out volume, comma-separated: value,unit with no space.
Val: 12200,ft³
